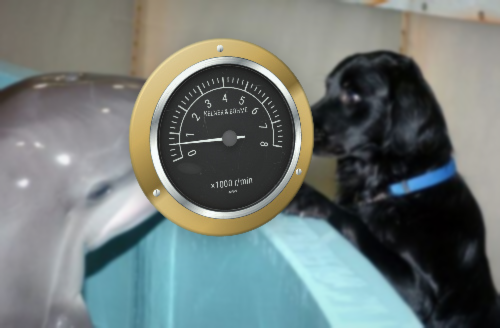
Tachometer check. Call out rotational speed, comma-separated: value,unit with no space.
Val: 600,rpm
